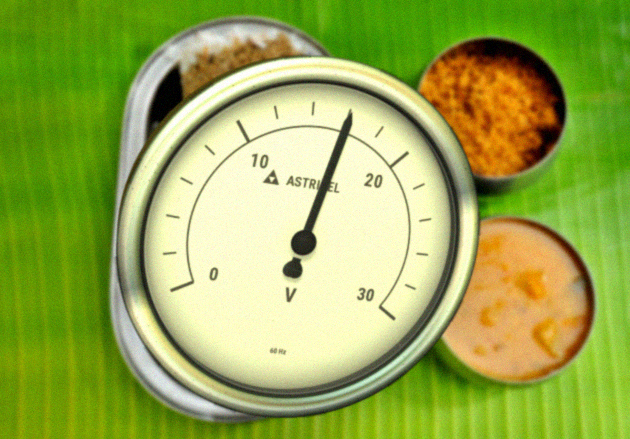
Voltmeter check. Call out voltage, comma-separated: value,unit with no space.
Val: 16,V
